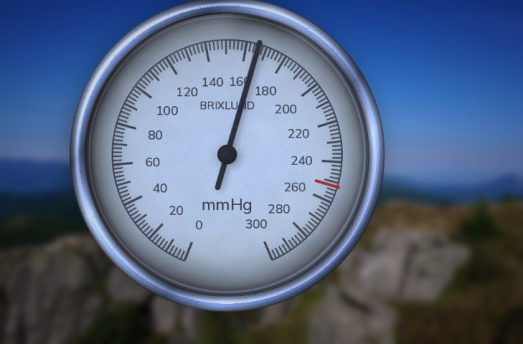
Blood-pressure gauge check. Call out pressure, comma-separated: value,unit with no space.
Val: 166,mmHg
